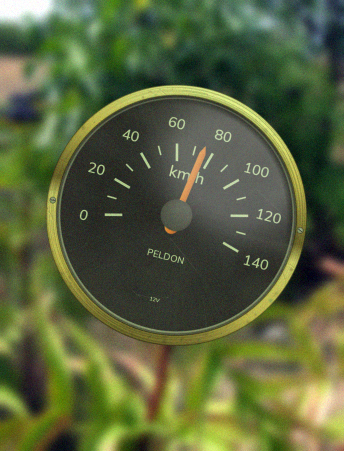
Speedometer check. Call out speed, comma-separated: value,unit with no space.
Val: 75,km/h
